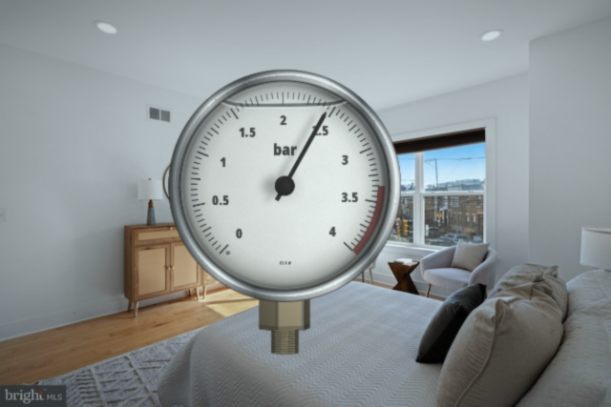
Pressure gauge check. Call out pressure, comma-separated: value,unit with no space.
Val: 2.45,bar
